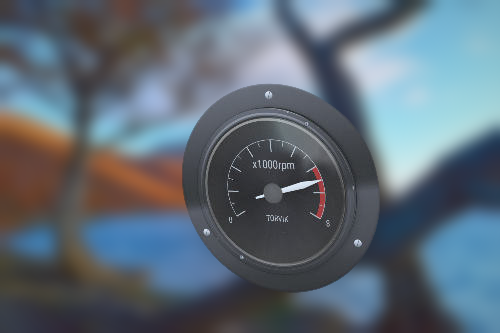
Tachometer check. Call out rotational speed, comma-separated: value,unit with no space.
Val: 6500,rpm
